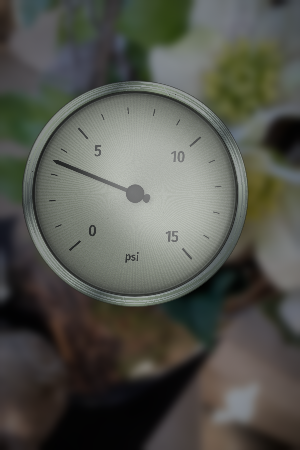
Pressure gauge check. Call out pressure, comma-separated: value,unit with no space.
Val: 3.5,psi
